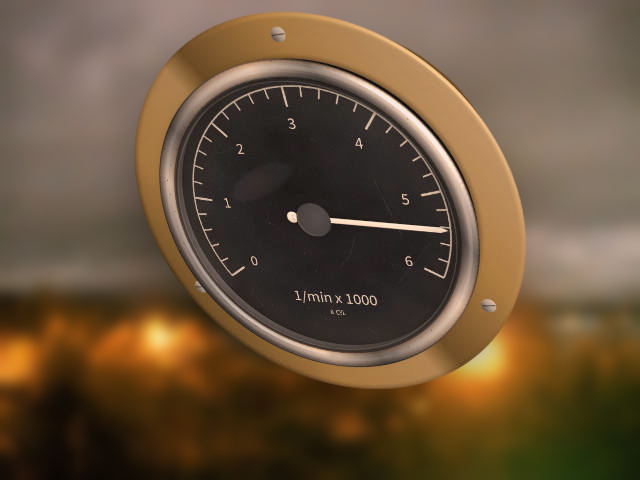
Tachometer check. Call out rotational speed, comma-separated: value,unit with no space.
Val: 5400,rpm
